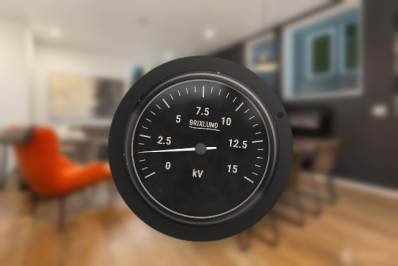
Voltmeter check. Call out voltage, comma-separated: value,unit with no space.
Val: 1.5,kV
